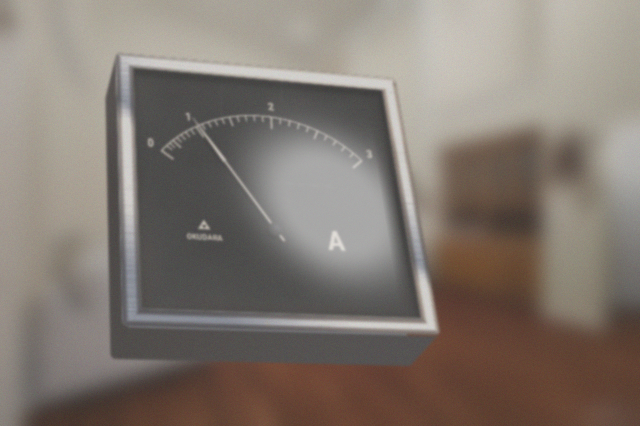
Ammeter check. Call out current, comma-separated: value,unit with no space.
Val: 1,A
